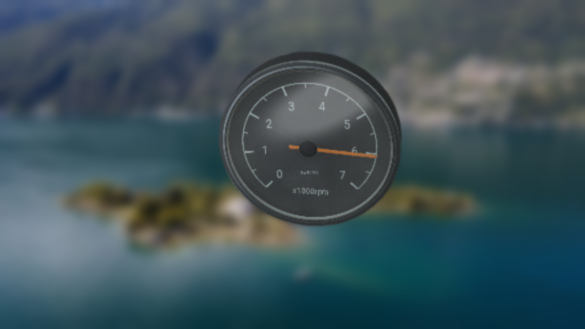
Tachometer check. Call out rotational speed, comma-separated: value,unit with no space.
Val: 6000,rpm
